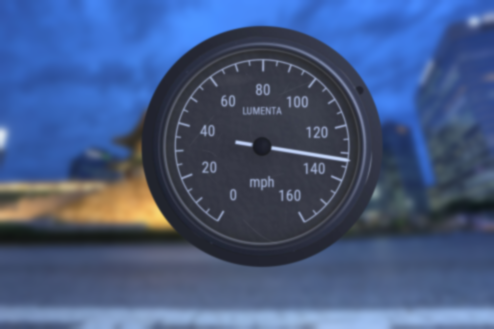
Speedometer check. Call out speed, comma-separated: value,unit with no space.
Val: 132.5,mph
